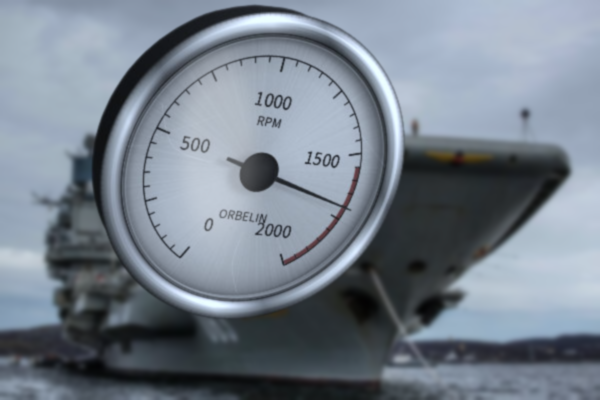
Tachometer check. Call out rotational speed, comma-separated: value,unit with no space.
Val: 1700,rpm
